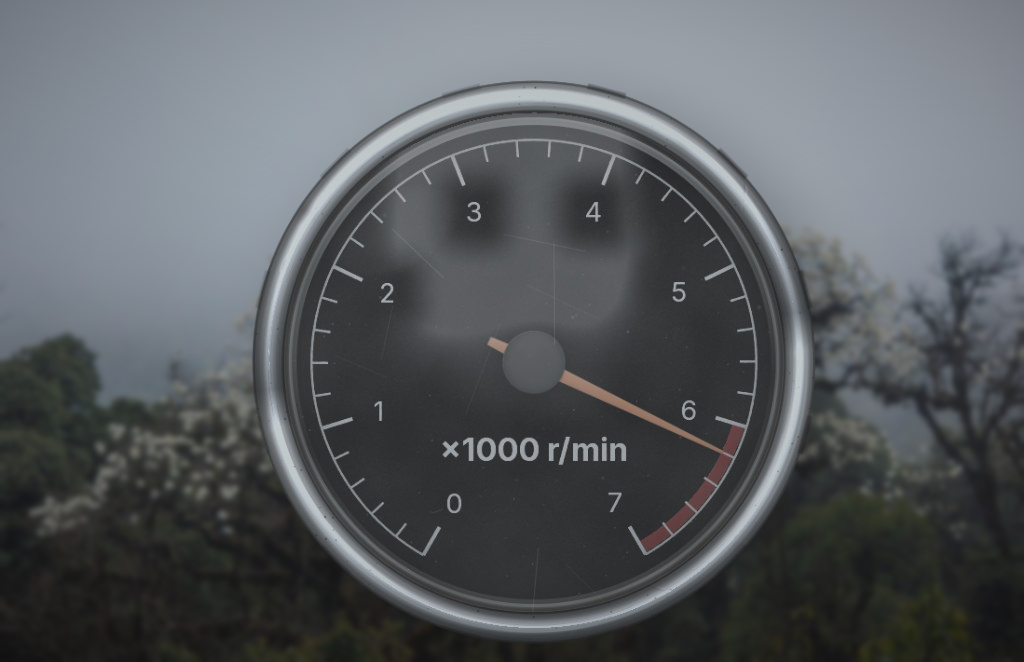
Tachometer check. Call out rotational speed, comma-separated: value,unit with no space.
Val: 6200,rpm
